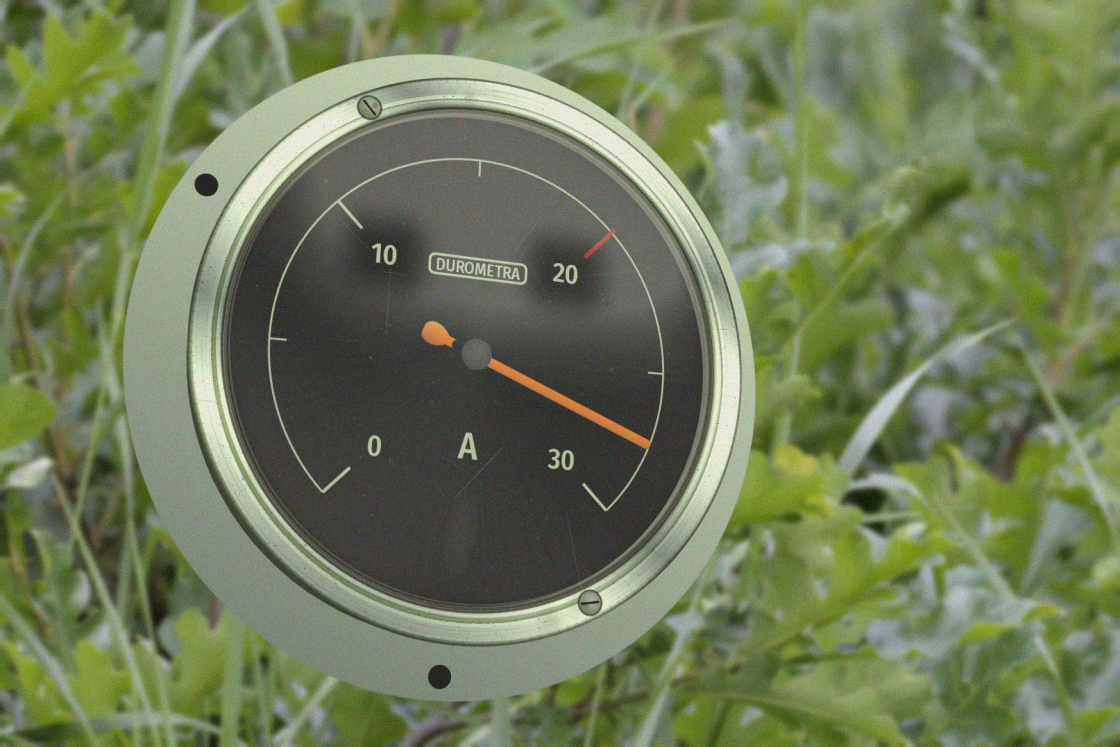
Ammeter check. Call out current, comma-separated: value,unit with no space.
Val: 27.5,A
